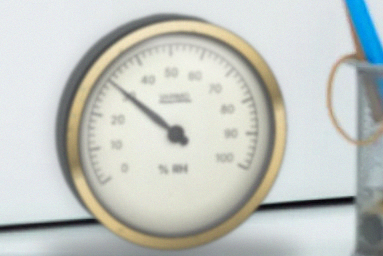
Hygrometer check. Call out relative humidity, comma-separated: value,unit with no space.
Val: 30,%
